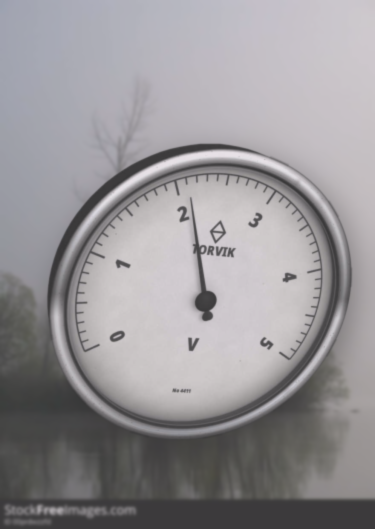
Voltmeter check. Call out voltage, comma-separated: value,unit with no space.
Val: 2.1,V
